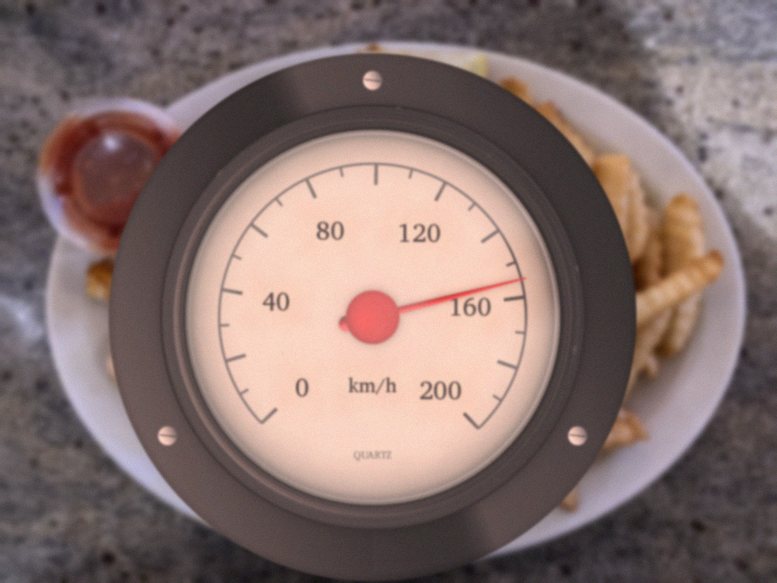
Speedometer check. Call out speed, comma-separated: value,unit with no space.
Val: 155,km/h
